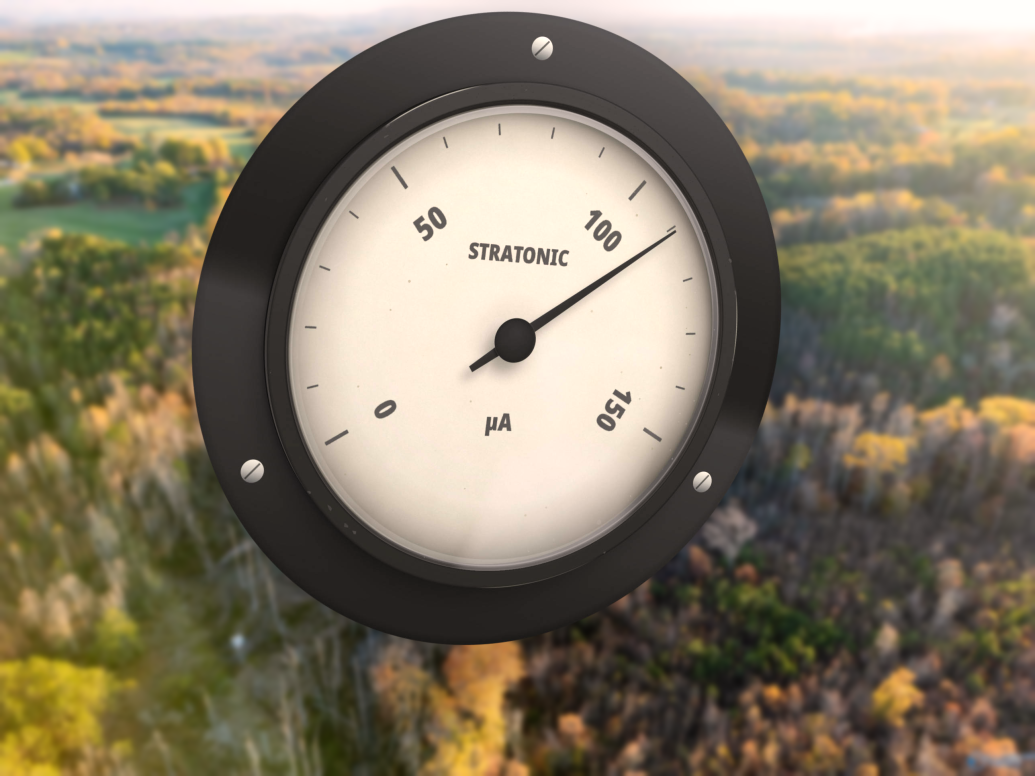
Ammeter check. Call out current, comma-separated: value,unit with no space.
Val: 110,µA
